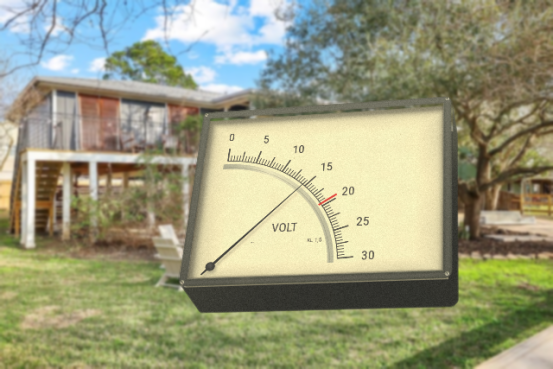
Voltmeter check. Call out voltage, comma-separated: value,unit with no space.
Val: 15,V
